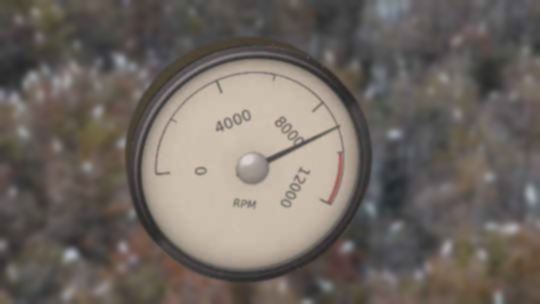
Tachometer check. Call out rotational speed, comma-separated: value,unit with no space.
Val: 9000,rpm
